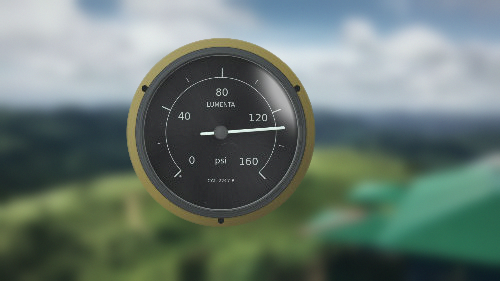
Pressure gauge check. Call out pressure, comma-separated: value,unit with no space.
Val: 130,psi
